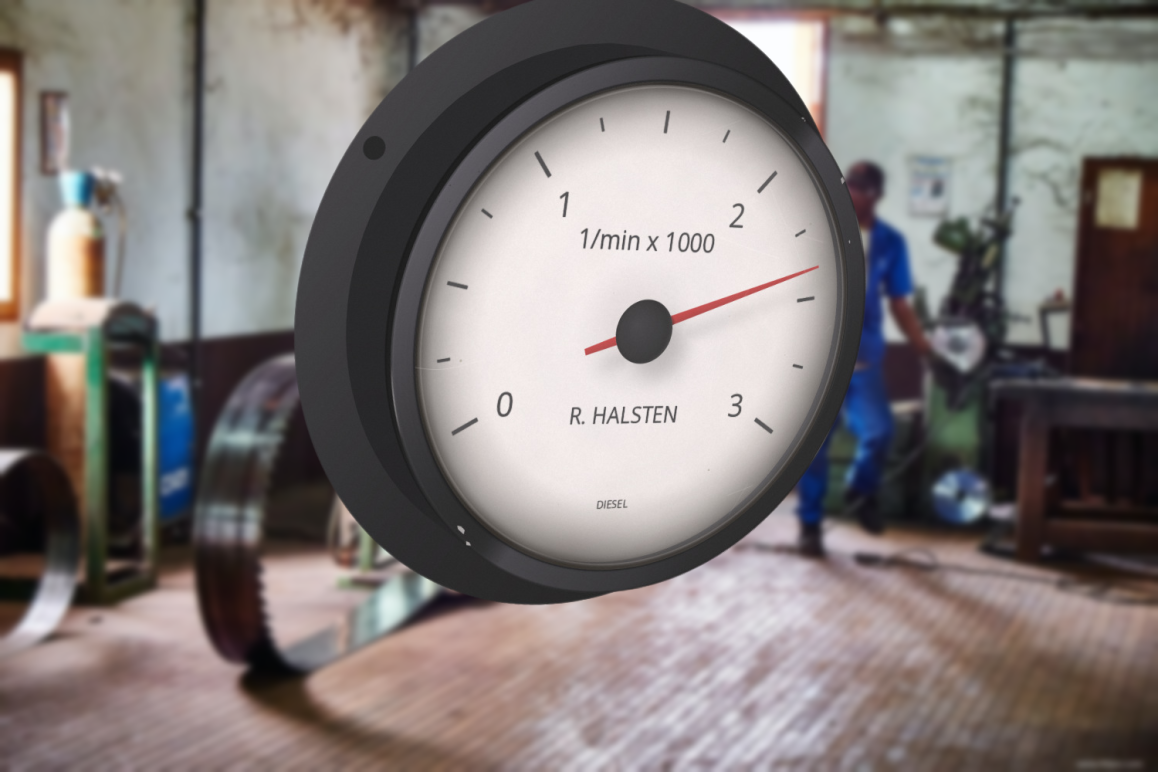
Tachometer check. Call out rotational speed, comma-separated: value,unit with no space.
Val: 2375,rpm
